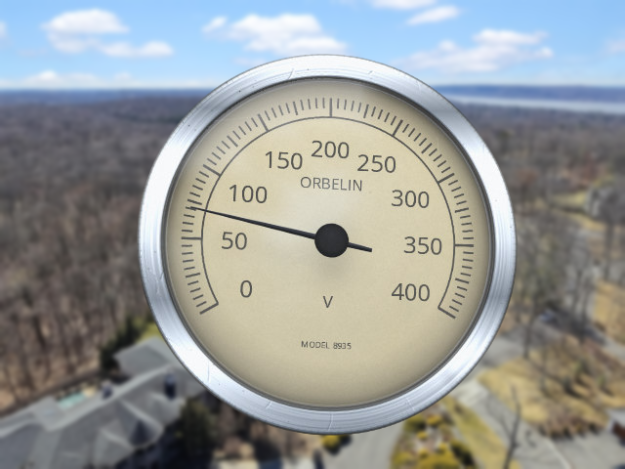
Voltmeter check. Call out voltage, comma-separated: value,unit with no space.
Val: 70,V
